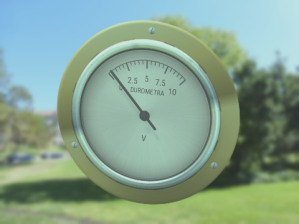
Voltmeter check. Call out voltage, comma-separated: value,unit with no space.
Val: 0.5,V
